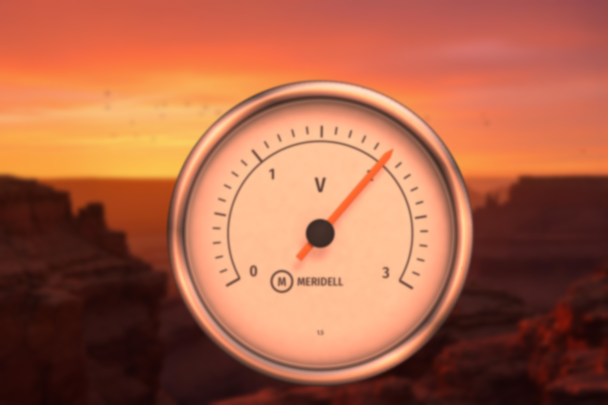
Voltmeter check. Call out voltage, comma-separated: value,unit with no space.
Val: 2,V
